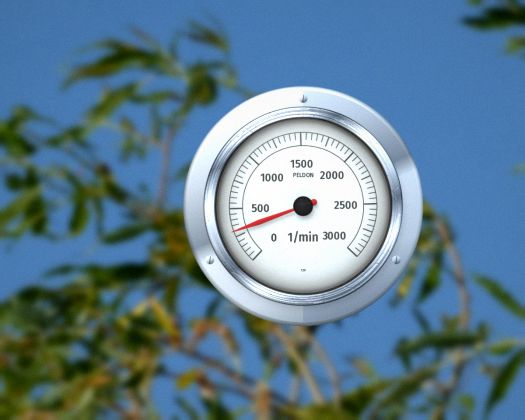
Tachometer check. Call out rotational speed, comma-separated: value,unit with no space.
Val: 300,rpm
